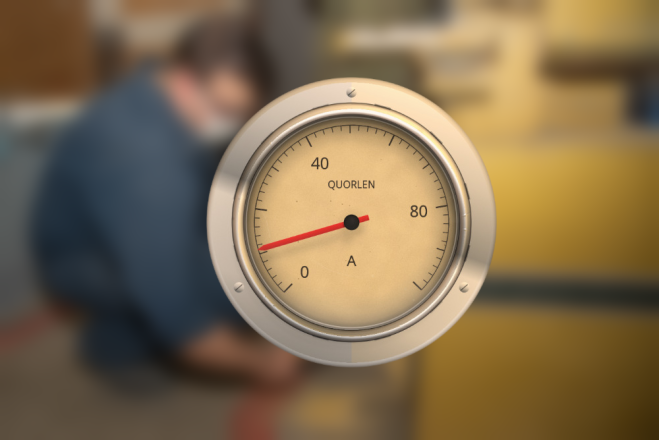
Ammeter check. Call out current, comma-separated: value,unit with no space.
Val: 11,A
